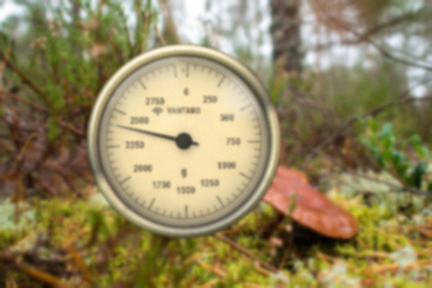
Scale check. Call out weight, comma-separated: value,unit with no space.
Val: 2400,g
